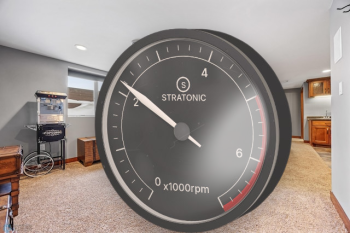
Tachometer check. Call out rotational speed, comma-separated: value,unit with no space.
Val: 2200,rpm
